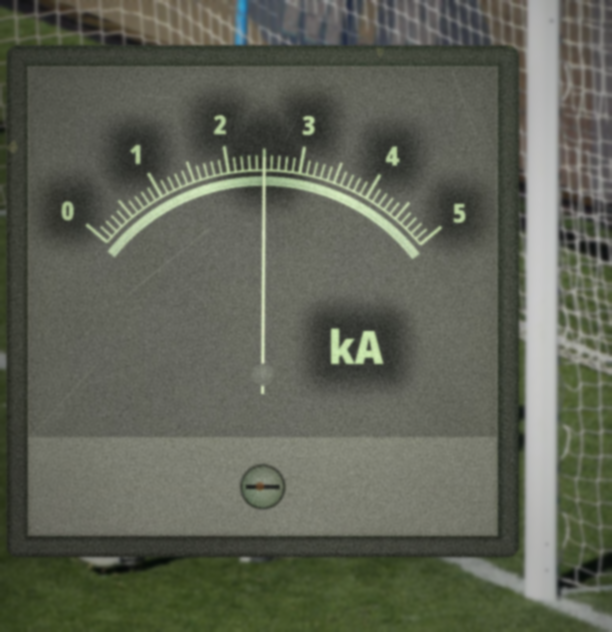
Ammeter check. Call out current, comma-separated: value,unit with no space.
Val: 2.5,kA
